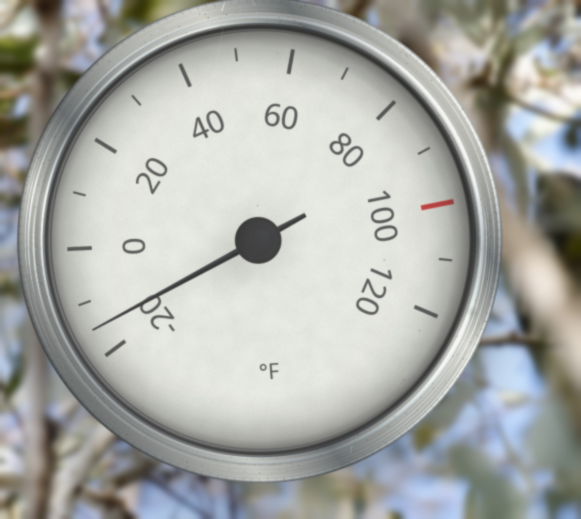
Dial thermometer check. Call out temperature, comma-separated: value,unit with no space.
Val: -15,°F
